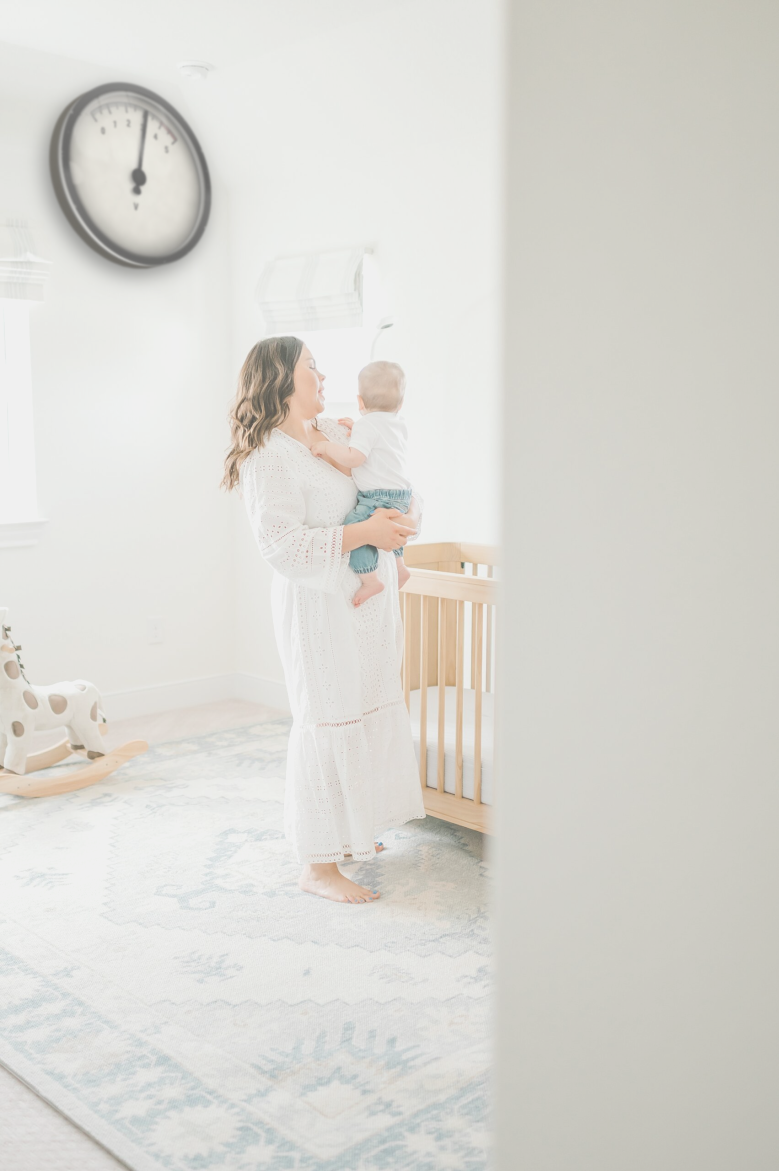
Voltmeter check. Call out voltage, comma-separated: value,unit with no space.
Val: 3,V
